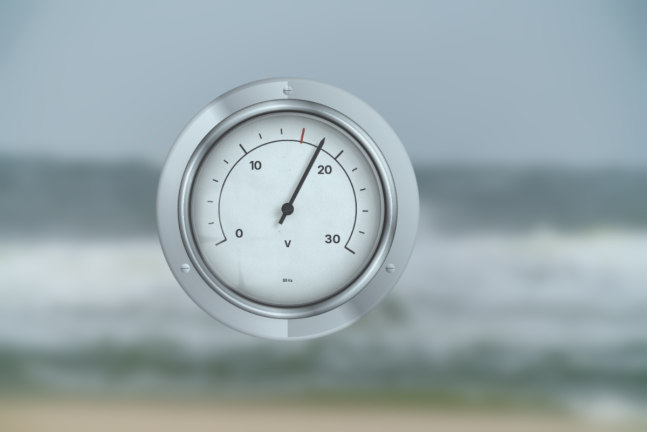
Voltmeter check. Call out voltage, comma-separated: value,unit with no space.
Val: 18,V
